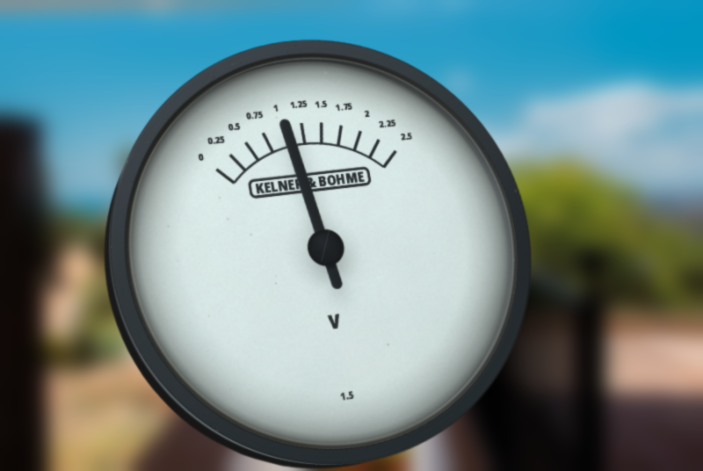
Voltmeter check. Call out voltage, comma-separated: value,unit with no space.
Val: 1,V
